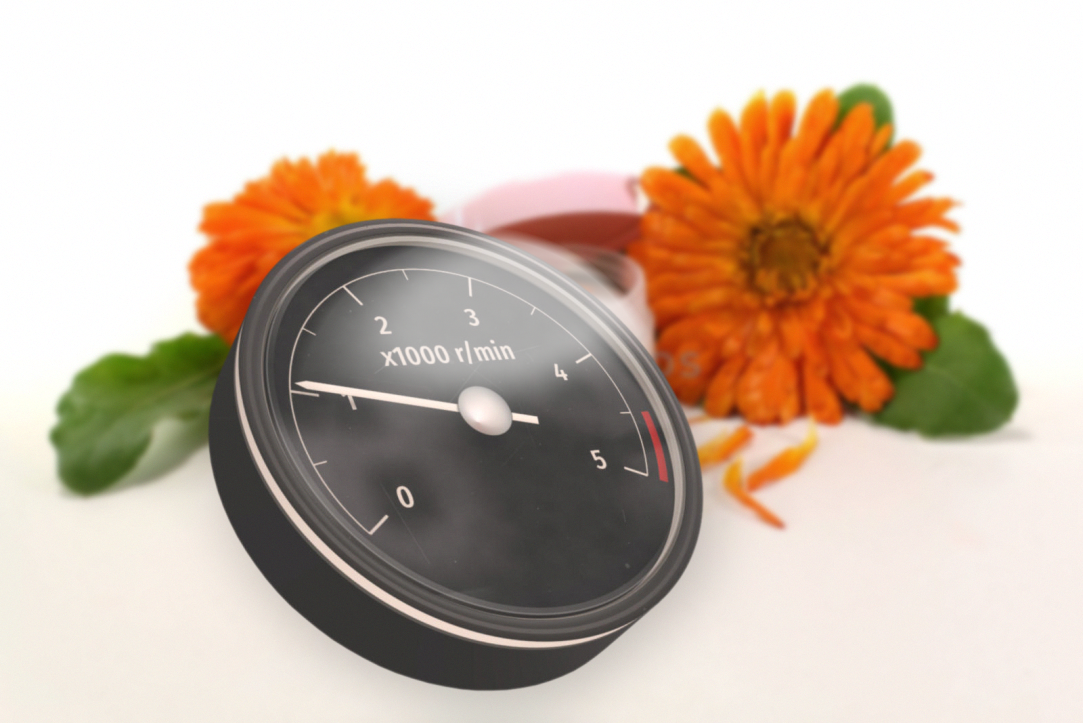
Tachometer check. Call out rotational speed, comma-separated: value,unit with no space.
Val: 1000,rpm
